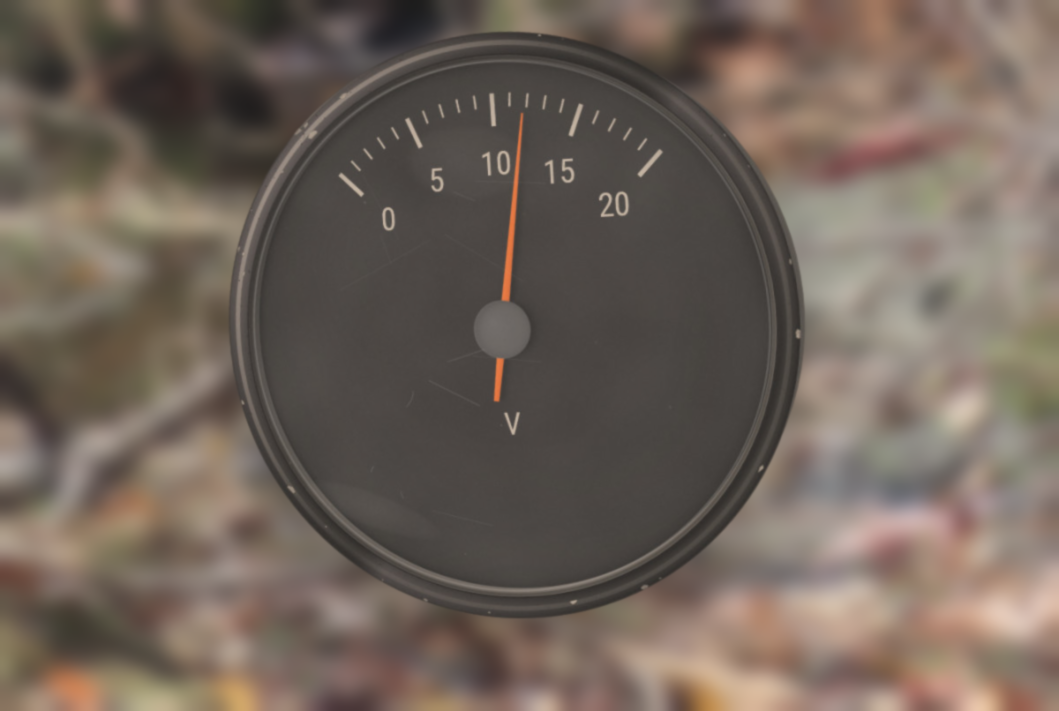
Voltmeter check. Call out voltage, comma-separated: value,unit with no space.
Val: 12,V
